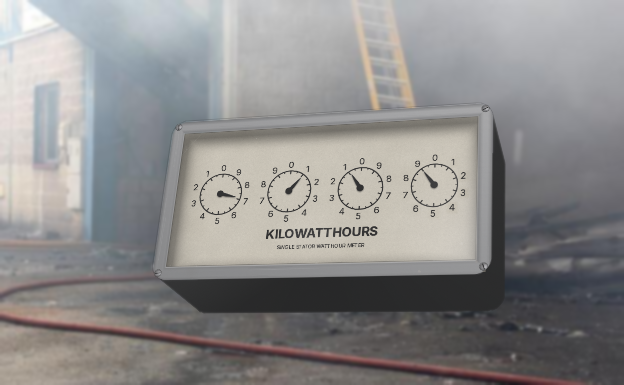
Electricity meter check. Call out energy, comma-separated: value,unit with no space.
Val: 7109,kWh
